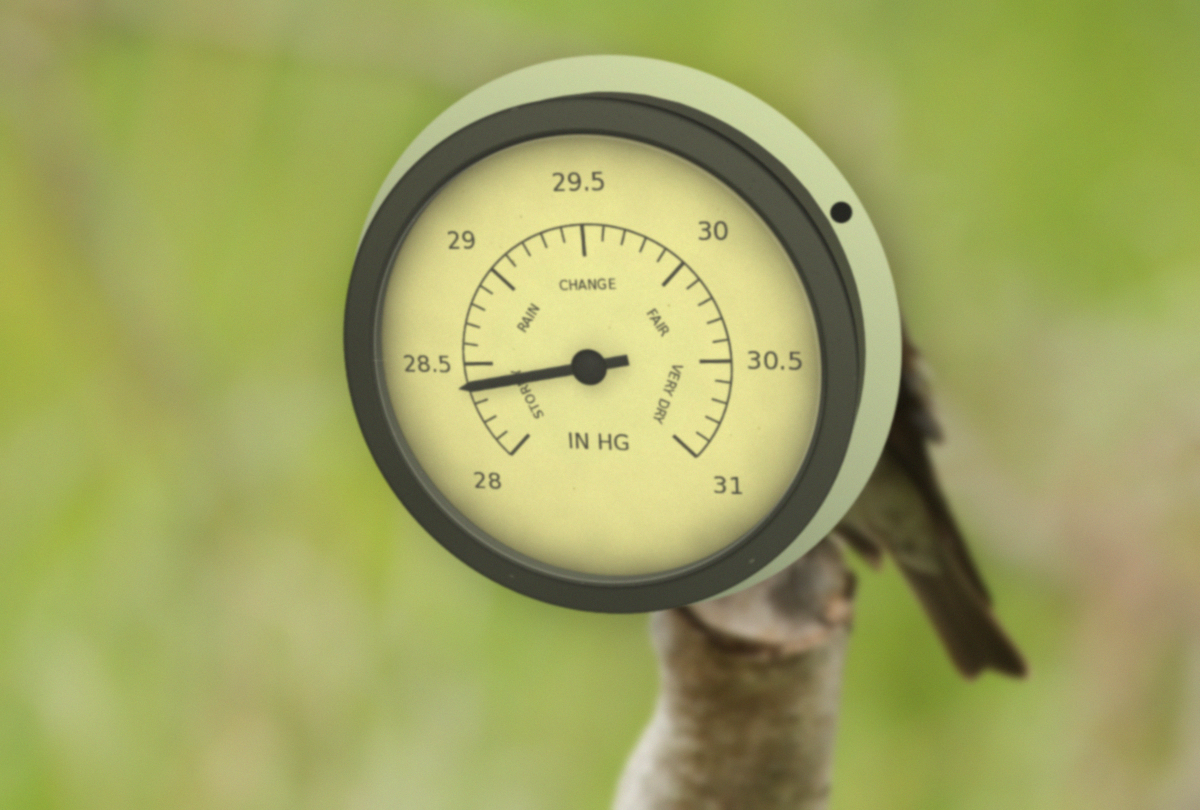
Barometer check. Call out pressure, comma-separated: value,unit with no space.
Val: 28.4,inHg
